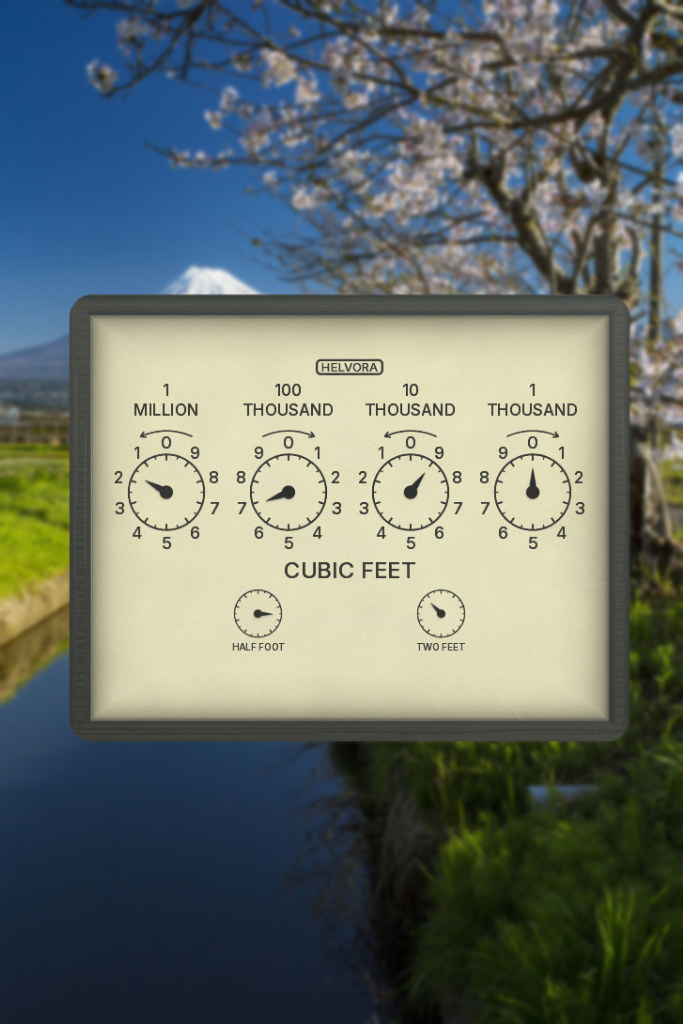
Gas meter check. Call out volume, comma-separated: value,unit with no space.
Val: 169000,ft³
